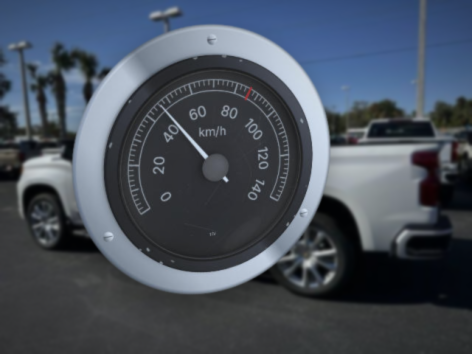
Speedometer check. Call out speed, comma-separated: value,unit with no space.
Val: 46,km/h
